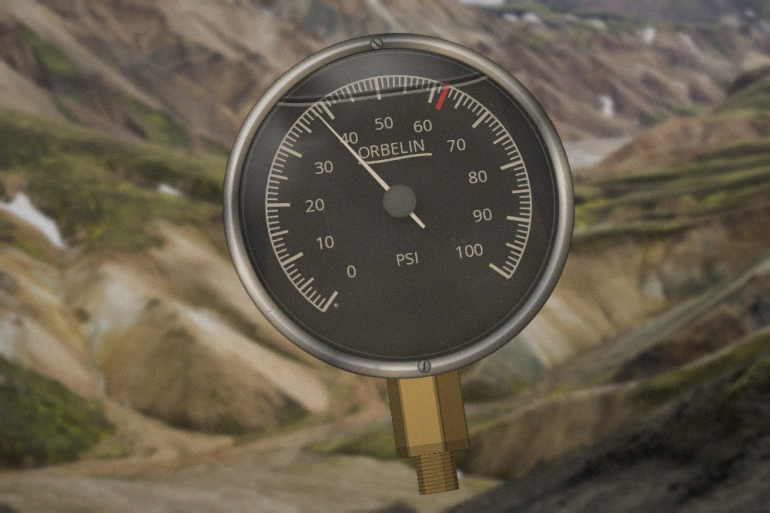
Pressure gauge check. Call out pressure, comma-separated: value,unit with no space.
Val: 38,psi
